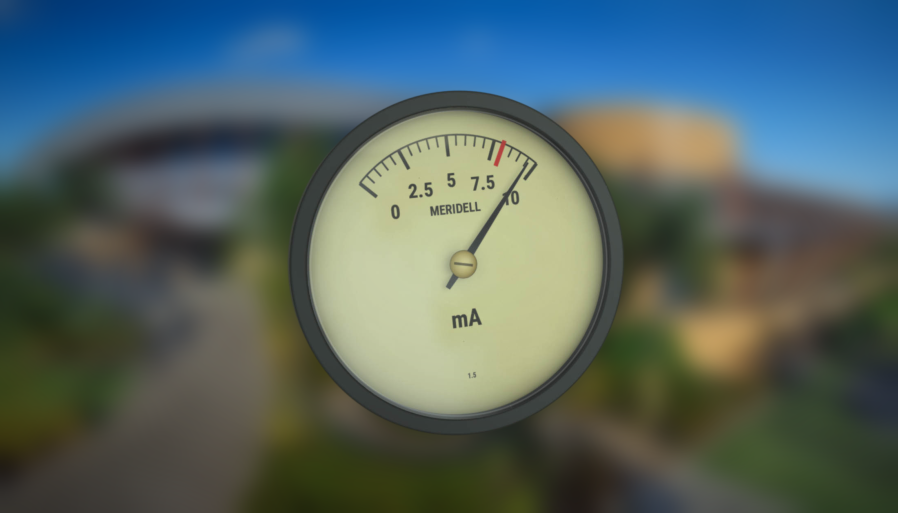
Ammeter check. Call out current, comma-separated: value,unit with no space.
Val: 9.5,mA
